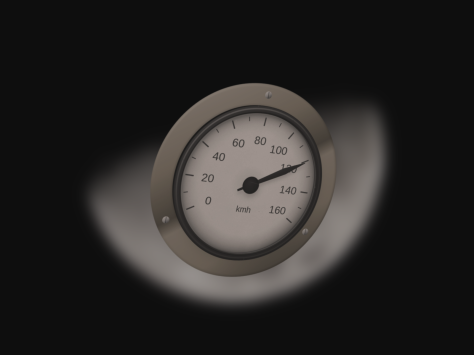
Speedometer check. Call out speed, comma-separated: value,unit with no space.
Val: 120,km/h
